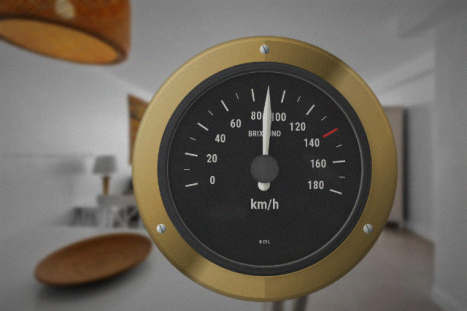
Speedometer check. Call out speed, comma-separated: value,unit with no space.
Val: 90,km/h
